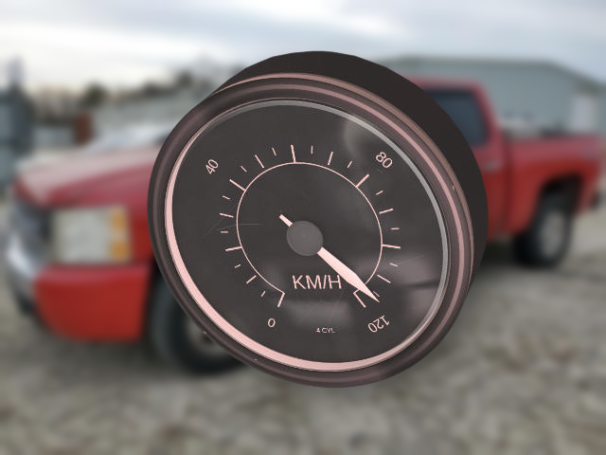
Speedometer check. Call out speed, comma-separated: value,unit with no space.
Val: 115,km/h
